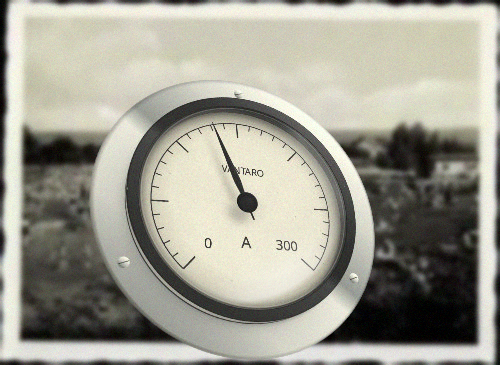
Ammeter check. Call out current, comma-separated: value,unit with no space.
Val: 130,A
